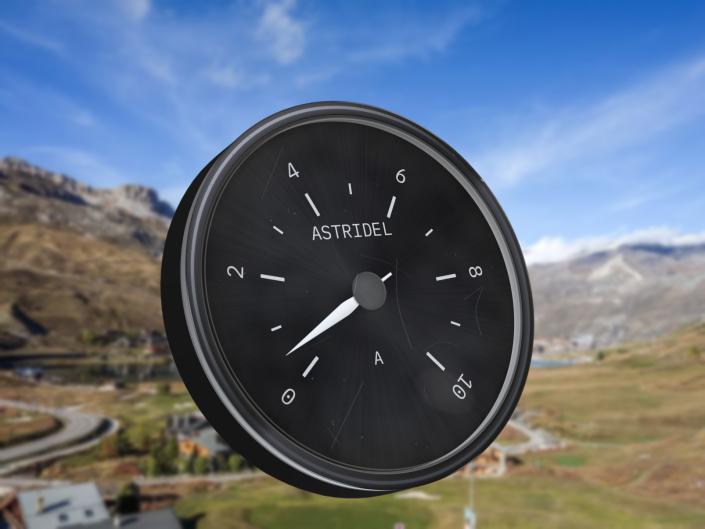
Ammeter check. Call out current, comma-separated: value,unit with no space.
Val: 0.5,A
